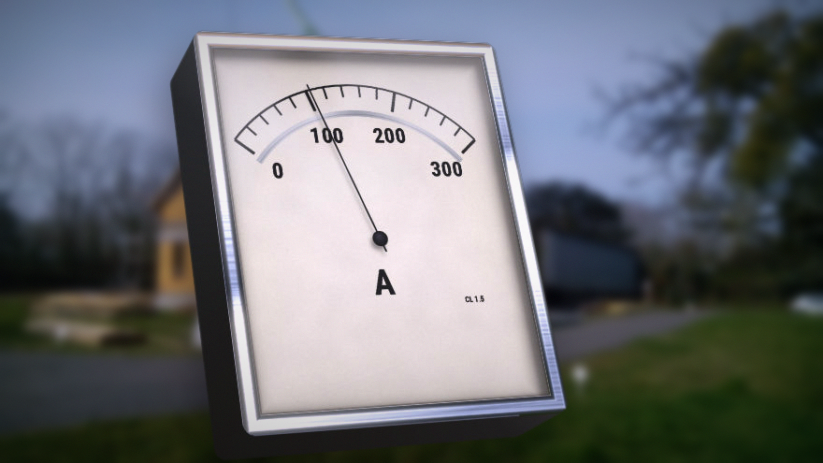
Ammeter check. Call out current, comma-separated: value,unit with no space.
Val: 100,A
